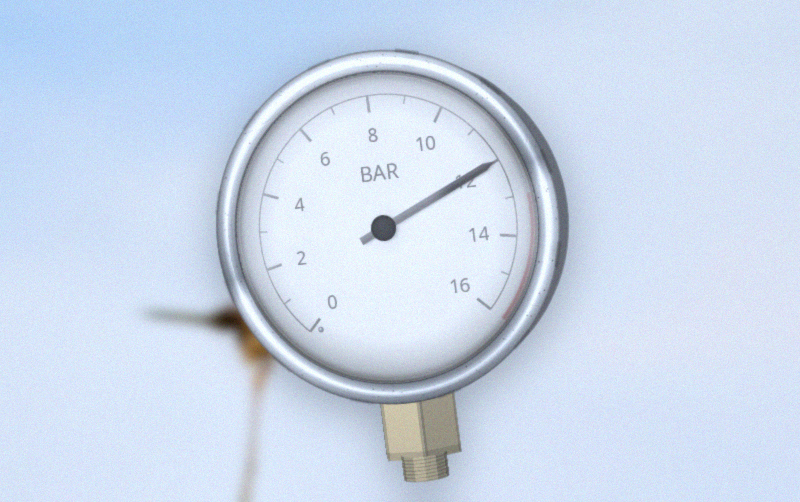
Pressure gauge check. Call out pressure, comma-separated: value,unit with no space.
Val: 12,bar
